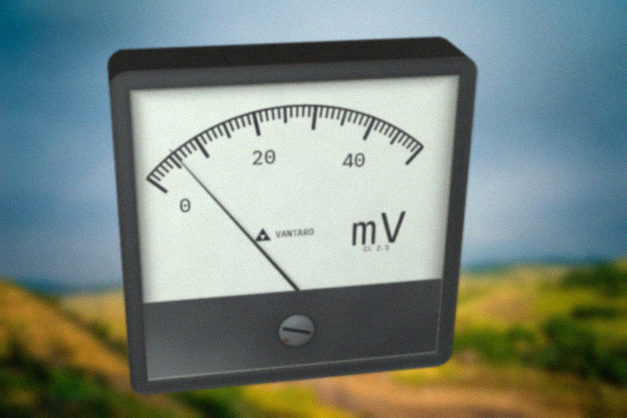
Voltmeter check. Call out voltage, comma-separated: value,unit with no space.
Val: 6,mV
